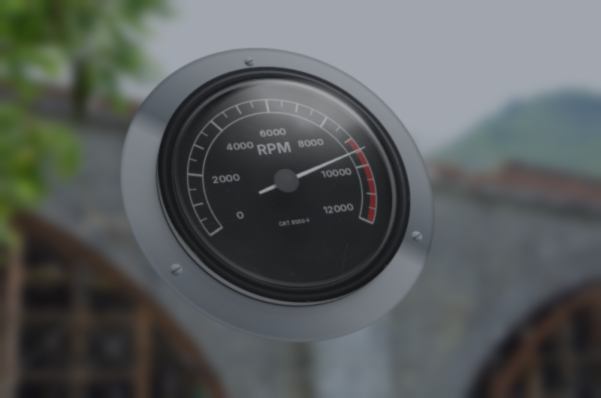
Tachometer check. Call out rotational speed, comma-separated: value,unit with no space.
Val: 9500,rpm
